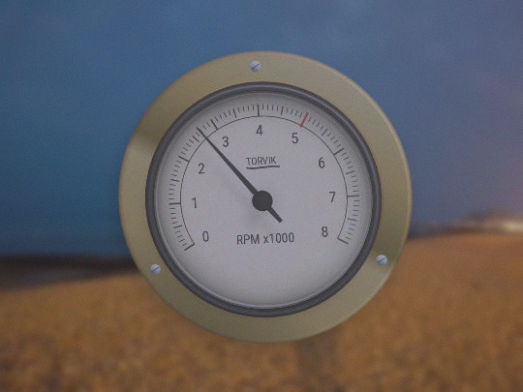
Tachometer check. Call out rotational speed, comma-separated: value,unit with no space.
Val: 2700,rpm
